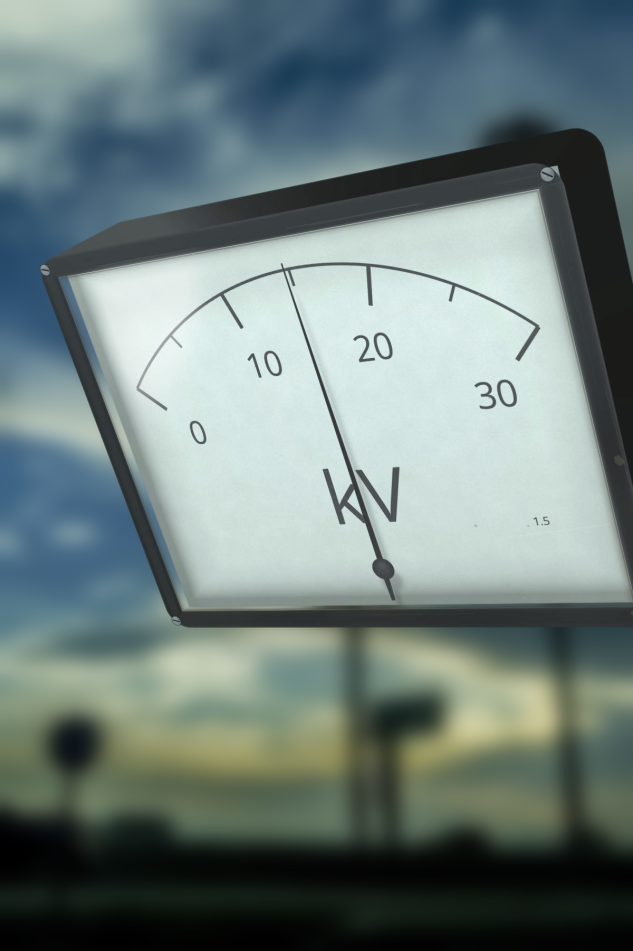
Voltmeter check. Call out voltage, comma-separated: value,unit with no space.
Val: 15,kV
